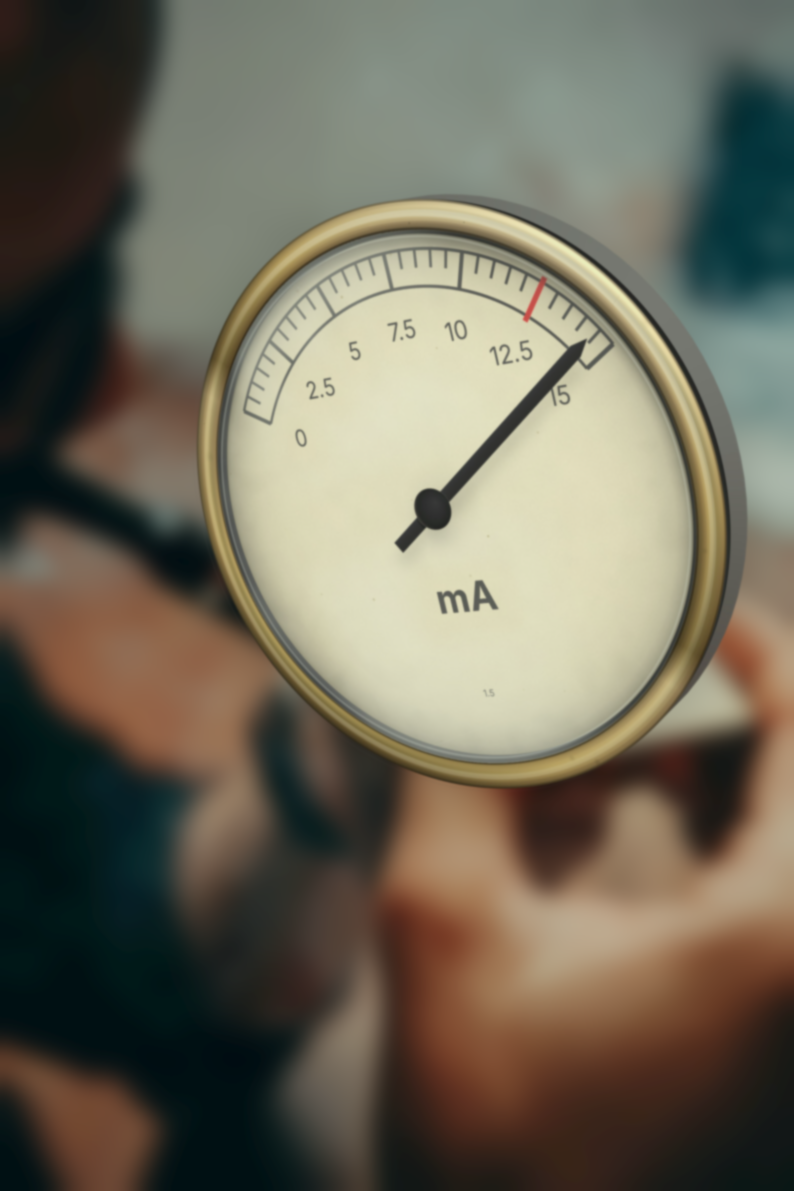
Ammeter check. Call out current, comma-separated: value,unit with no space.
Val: 14.5,mA
